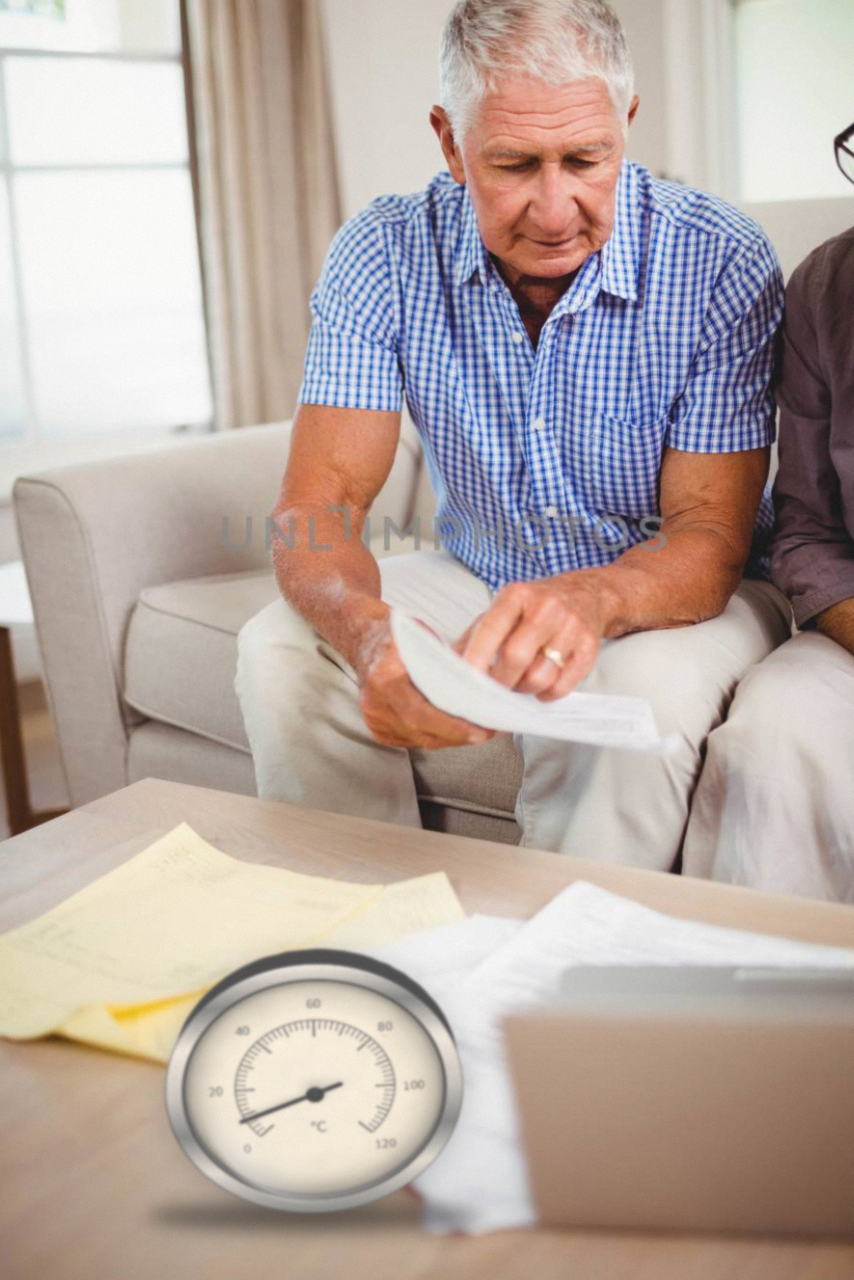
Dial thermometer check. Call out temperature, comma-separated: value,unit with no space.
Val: 10,°C
